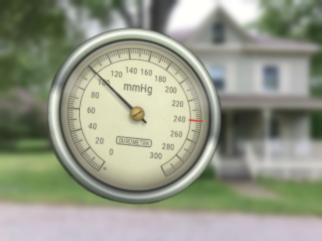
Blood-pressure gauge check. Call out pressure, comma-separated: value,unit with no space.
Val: 100,mmHg
